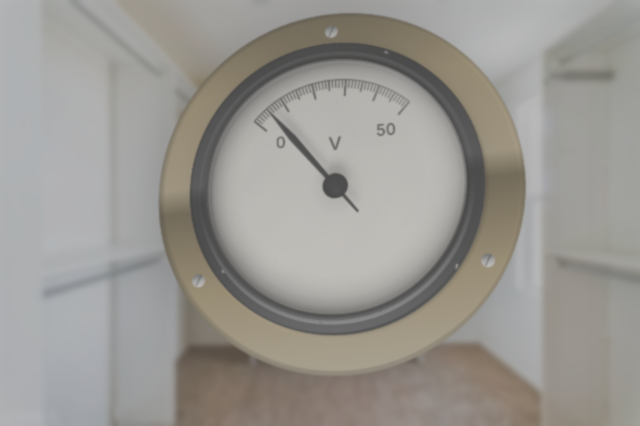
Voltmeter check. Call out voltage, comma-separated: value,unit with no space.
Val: 5,V
